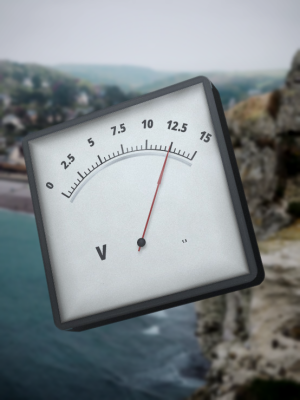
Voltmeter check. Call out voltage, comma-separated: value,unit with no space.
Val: 12.5,V
